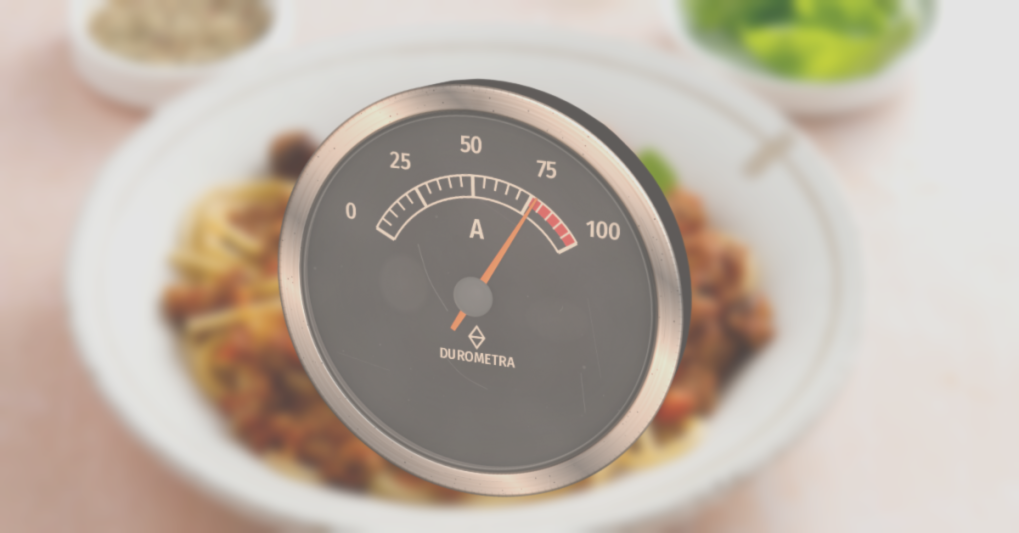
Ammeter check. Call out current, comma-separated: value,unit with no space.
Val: 77.5,A
